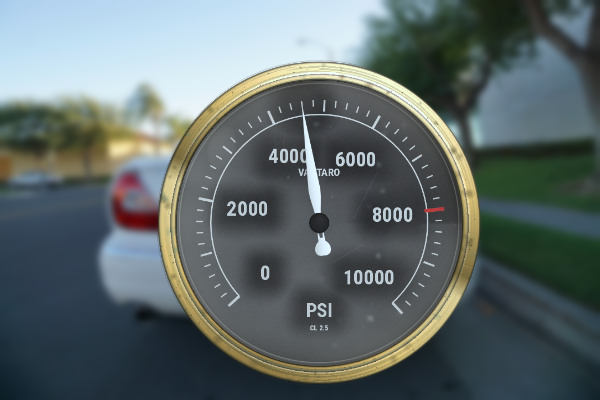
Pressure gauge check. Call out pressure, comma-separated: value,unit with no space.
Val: 4600,psi
